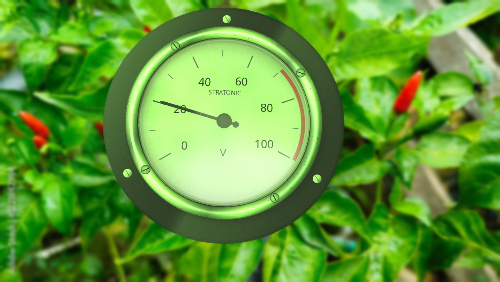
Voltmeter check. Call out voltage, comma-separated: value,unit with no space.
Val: 20,V
